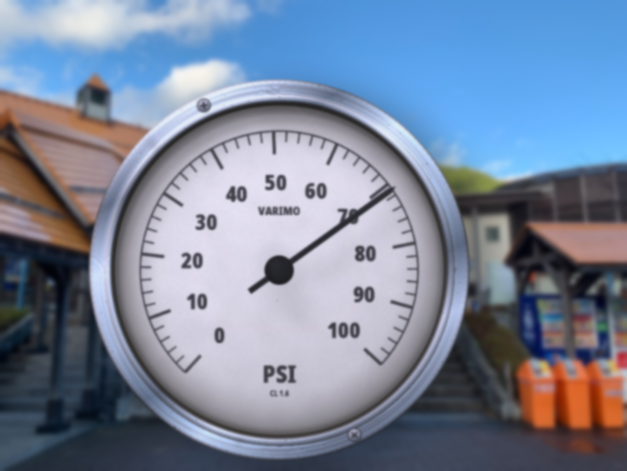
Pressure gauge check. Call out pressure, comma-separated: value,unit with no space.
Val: 71,psi
